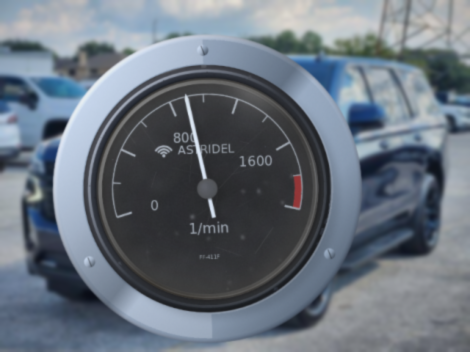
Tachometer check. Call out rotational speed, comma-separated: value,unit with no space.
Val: 900,rpm
